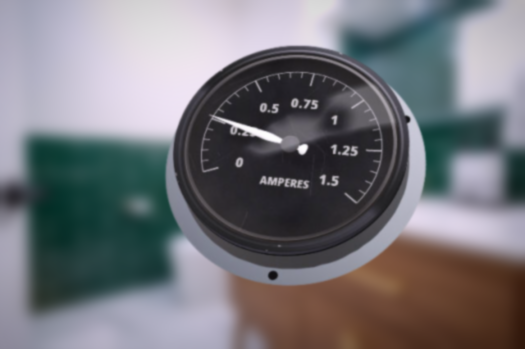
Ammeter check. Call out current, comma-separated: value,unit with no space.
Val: 0.25,A
